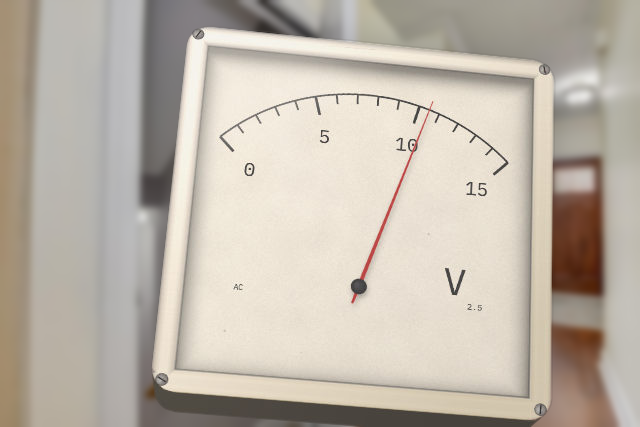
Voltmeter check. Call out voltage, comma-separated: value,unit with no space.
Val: 10.5,V
